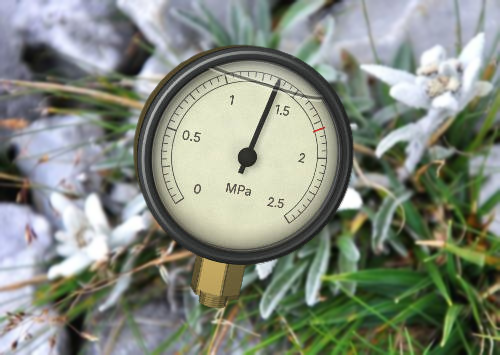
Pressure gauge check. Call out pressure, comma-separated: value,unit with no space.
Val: 1.35,MPa
